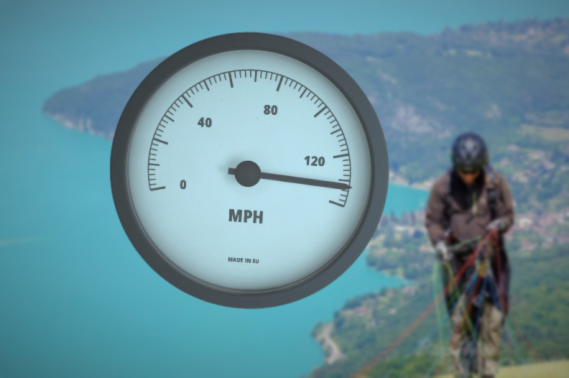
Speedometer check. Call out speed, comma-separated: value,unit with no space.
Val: 132,mph
